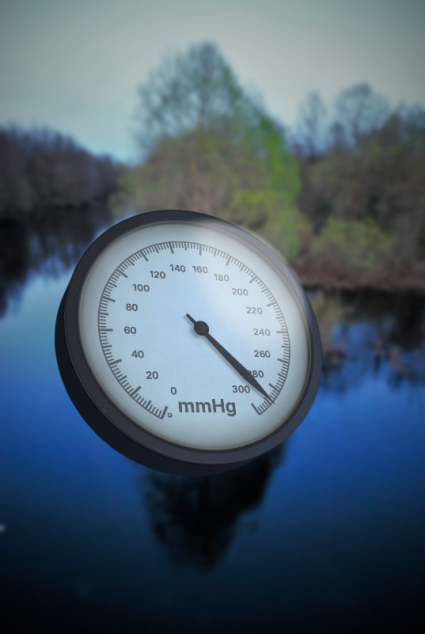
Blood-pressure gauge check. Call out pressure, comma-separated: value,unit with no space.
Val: 290,mmHg
